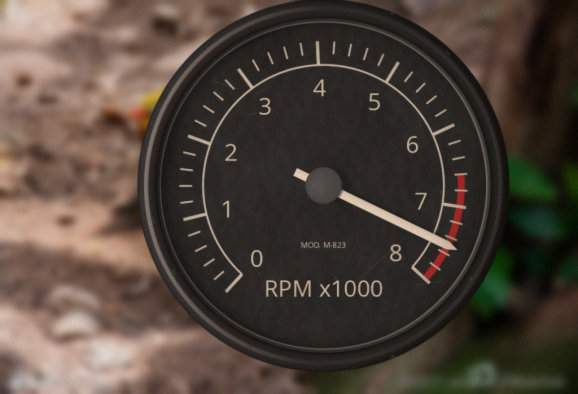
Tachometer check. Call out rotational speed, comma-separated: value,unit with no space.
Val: 7500,rpm
